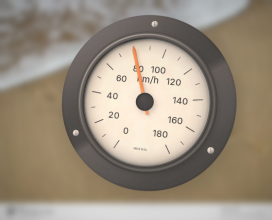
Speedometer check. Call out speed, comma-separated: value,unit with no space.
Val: 80,km/h
